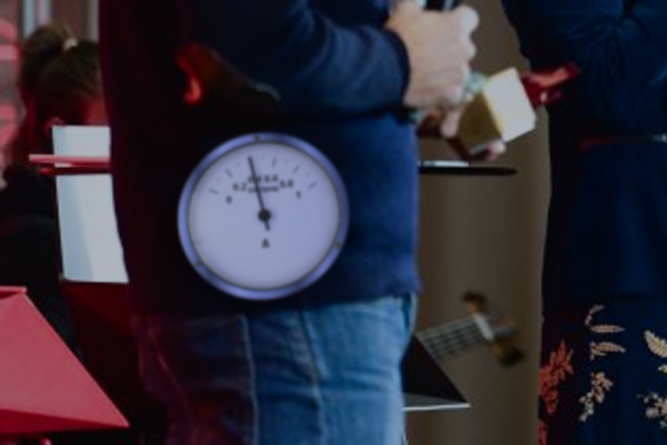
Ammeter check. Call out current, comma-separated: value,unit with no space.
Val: 0.4,A
